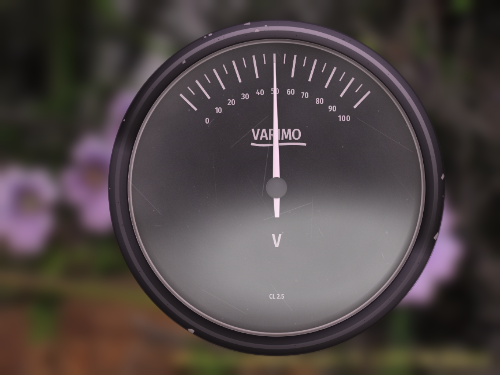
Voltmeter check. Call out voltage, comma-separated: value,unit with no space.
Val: 50,V
